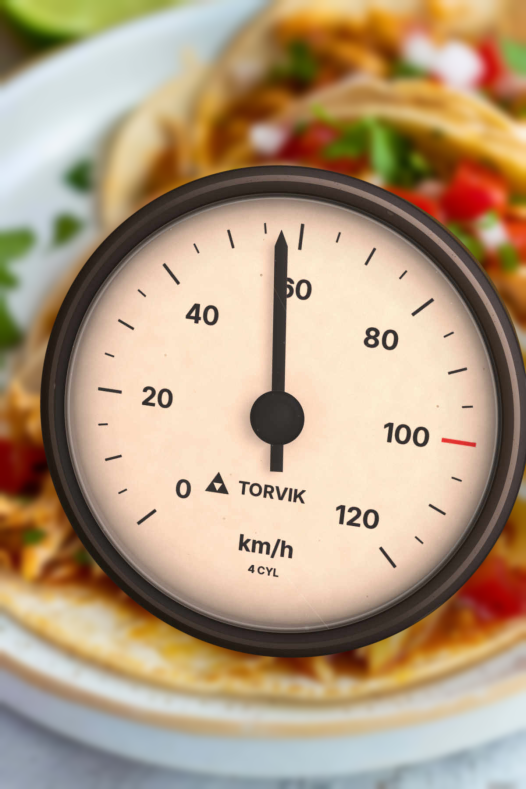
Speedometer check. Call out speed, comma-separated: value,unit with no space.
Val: 57.5,km/h
